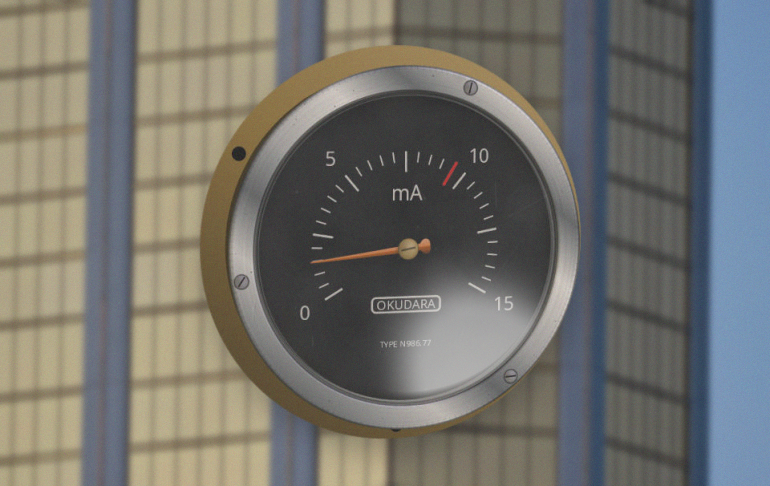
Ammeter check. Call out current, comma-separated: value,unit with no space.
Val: 1.5,mA
